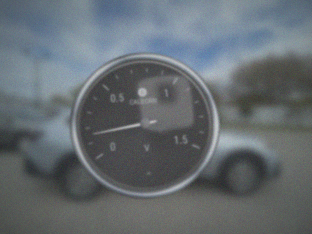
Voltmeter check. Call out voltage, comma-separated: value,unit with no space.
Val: 0.15,V
